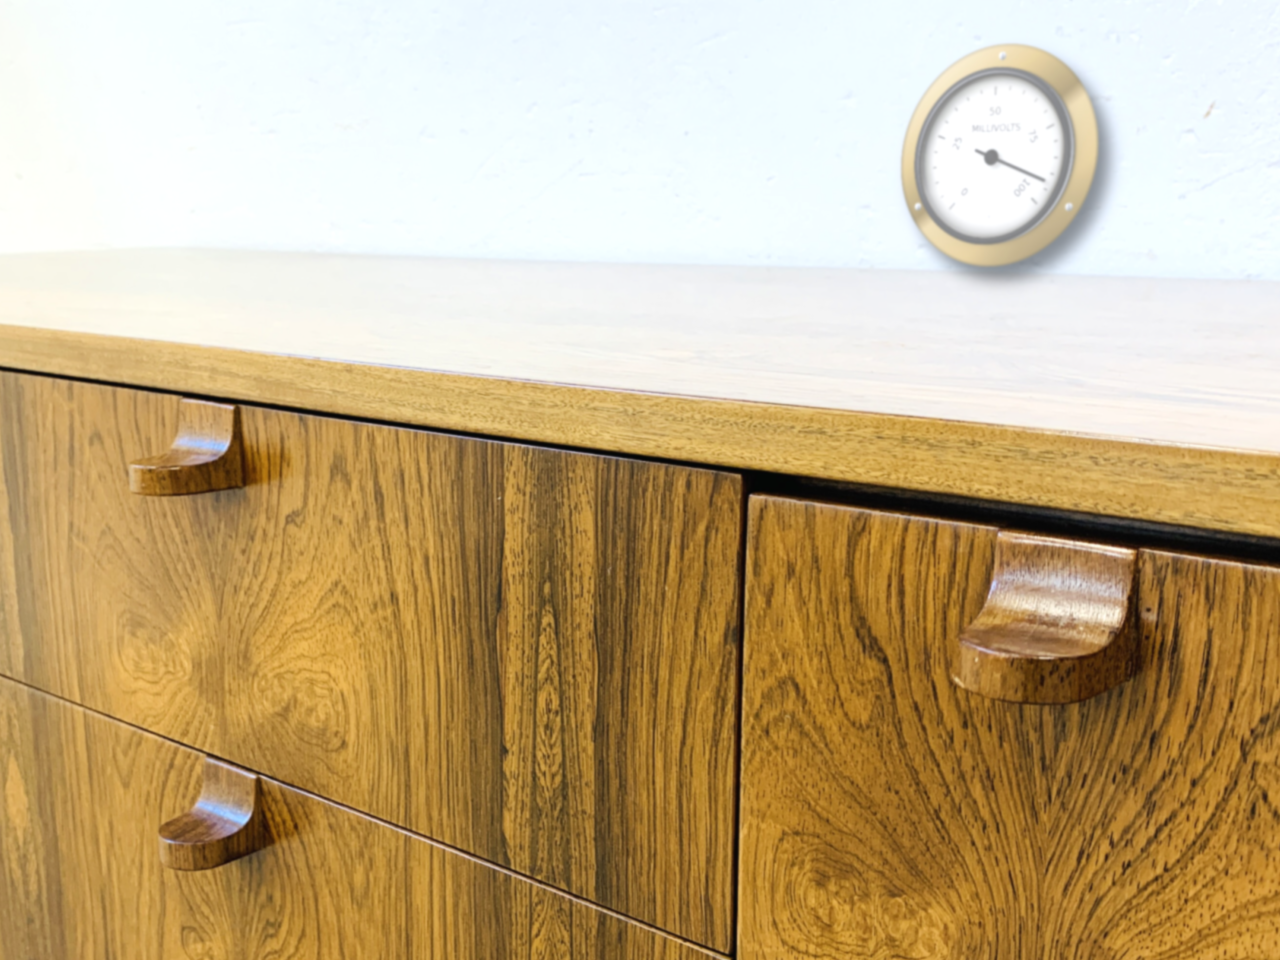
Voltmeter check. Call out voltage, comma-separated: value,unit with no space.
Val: 92.5,mV
